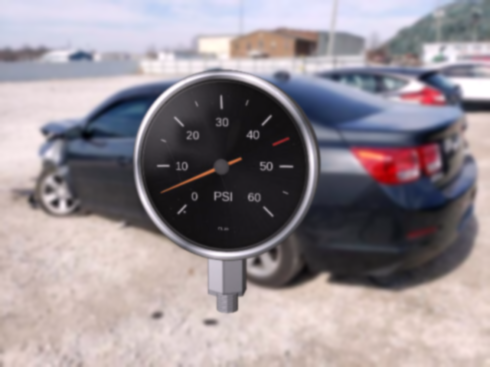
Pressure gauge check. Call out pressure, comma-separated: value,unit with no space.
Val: 5,psi
